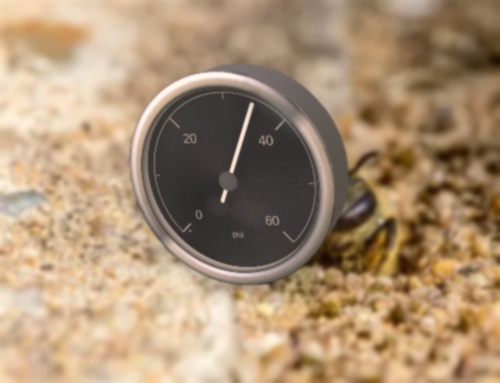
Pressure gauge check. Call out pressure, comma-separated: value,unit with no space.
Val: 35,psi
